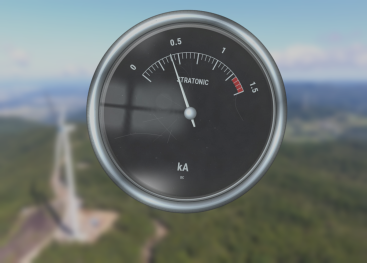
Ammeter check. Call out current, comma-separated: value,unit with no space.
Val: 0.4,kA
